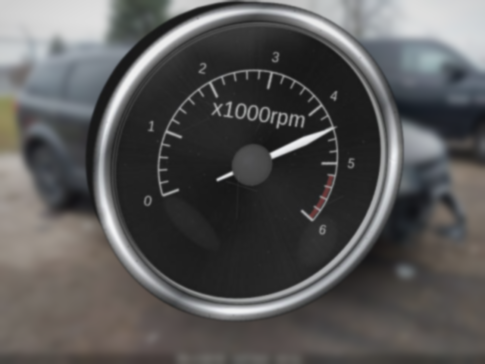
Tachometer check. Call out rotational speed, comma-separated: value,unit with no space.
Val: 4400,rpm
